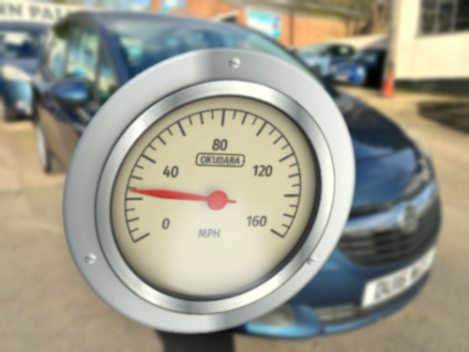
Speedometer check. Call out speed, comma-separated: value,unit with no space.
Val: 25,mph
